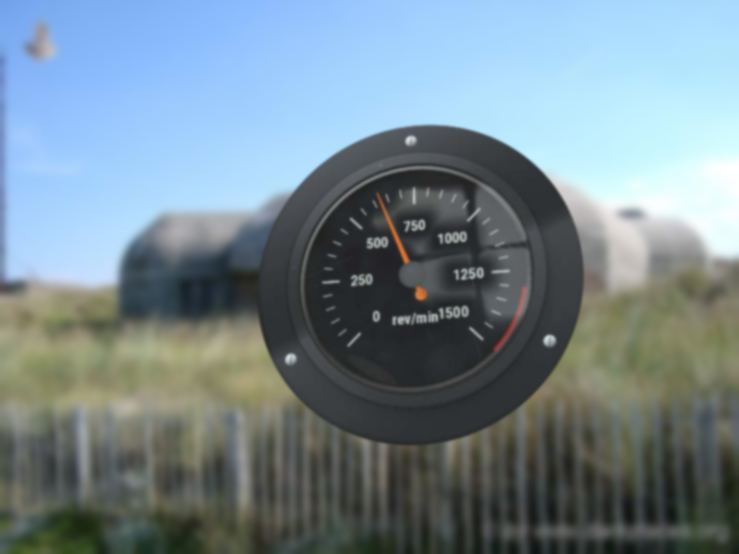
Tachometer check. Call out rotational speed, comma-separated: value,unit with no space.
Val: 625,rpm
